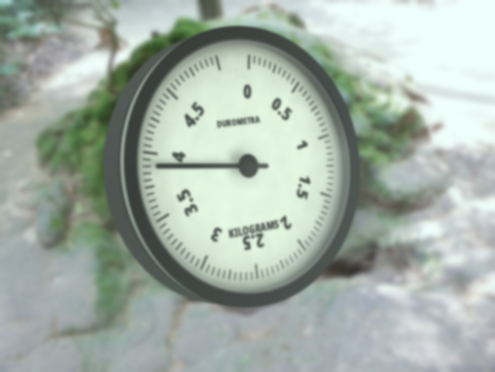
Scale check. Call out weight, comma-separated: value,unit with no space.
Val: 3.9,kg
